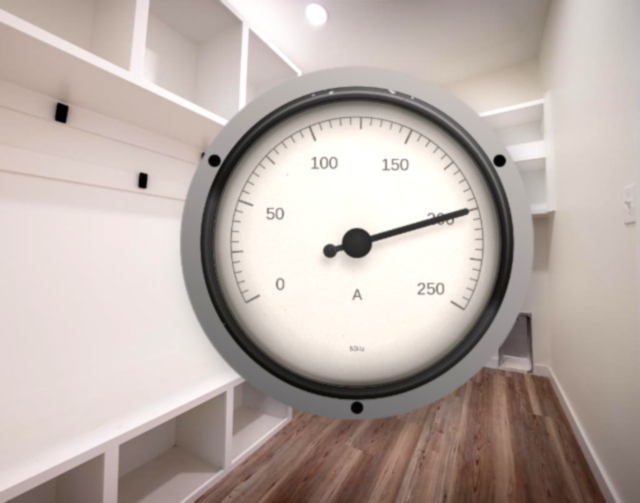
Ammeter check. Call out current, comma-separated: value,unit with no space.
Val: 200,A
